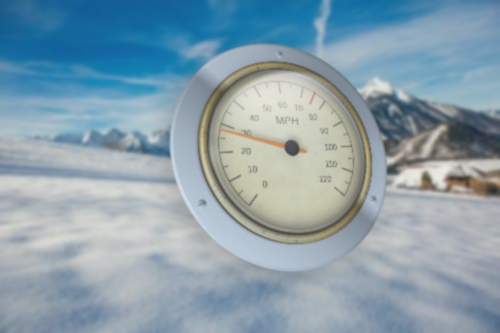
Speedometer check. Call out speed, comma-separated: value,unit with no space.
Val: 27.5,mph
